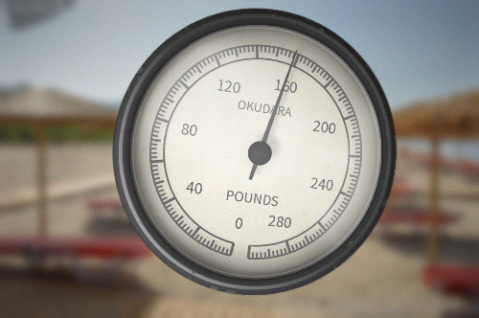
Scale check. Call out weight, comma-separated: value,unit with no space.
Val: 158,lb
